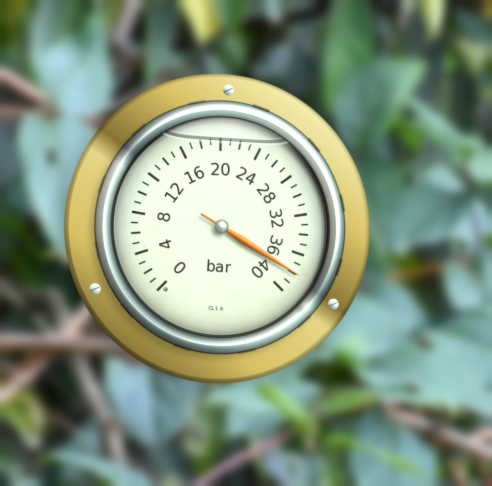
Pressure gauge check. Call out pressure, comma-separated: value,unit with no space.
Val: 38,bar
